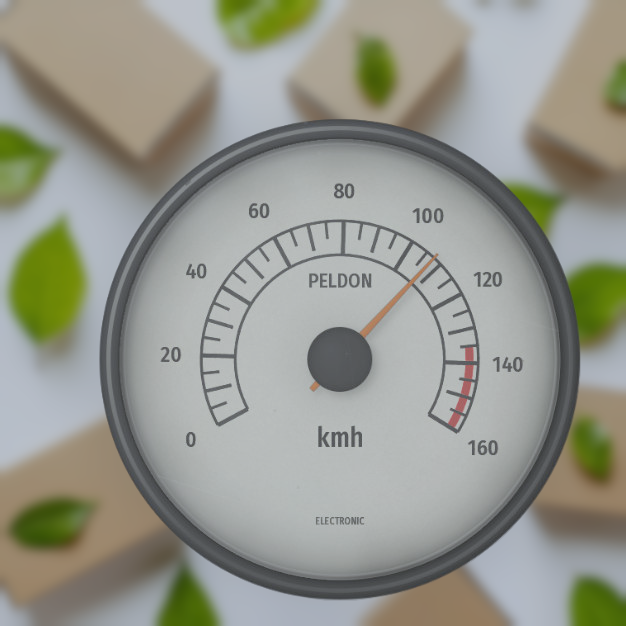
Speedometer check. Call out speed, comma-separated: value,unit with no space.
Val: 107.5,km/h
